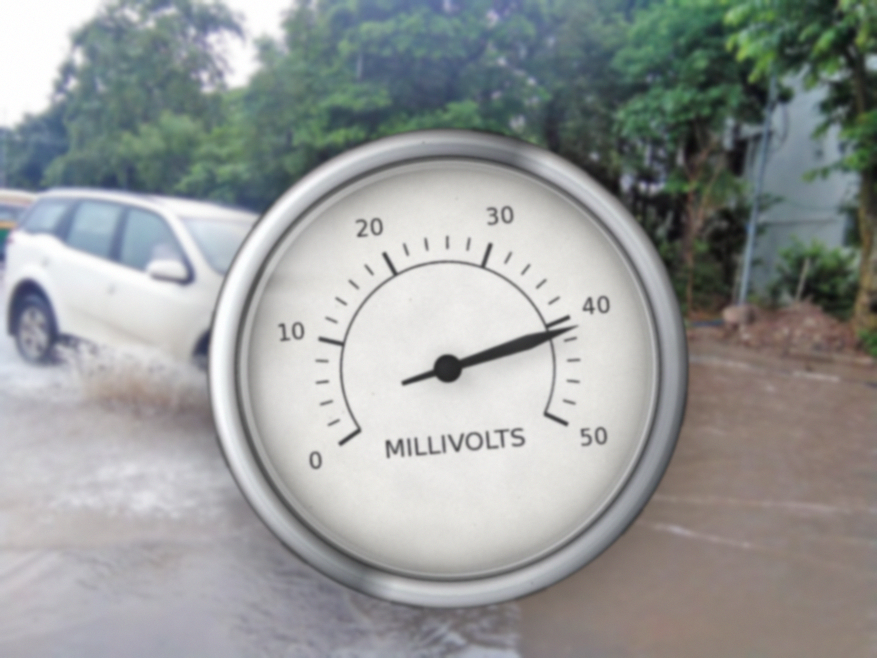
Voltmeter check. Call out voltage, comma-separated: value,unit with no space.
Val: 41,mV
